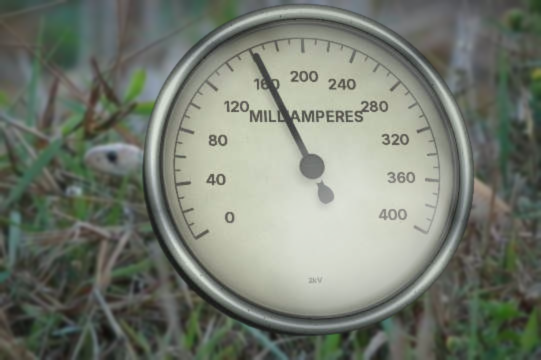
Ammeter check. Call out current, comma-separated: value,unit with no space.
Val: 160,mA
